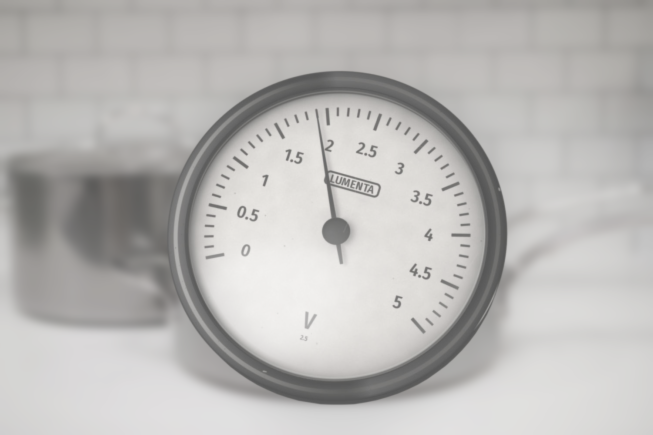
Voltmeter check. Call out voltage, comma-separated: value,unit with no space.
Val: 1.9,V
